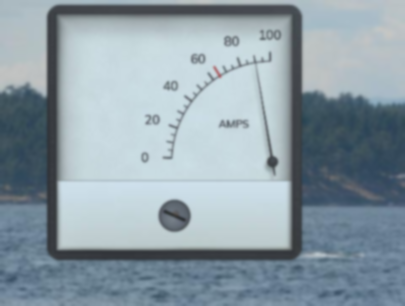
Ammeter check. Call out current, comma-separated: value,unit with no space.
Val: 90,A
